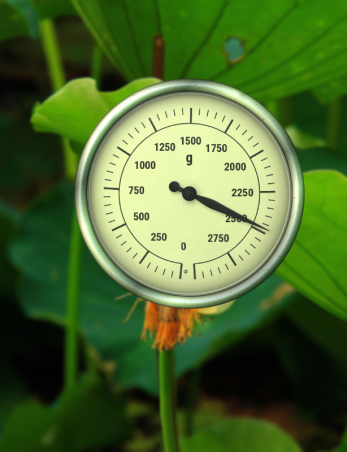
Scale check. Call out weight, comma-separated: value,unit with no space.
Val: 2475,g
